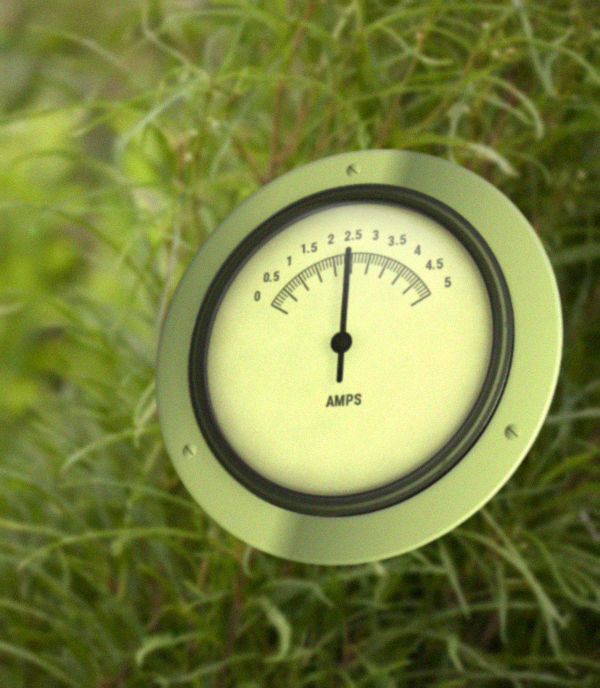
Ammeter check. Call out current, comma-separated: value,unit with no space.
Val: 2.5,A
